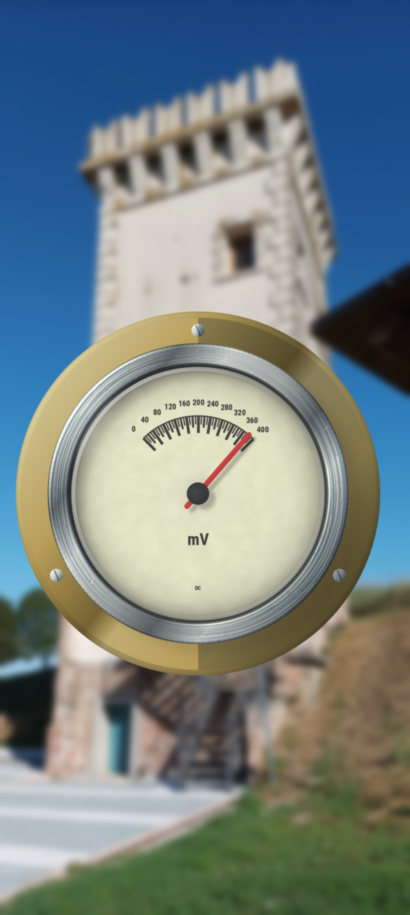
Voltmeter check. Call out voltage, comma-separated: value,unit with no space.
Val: 380,mV
